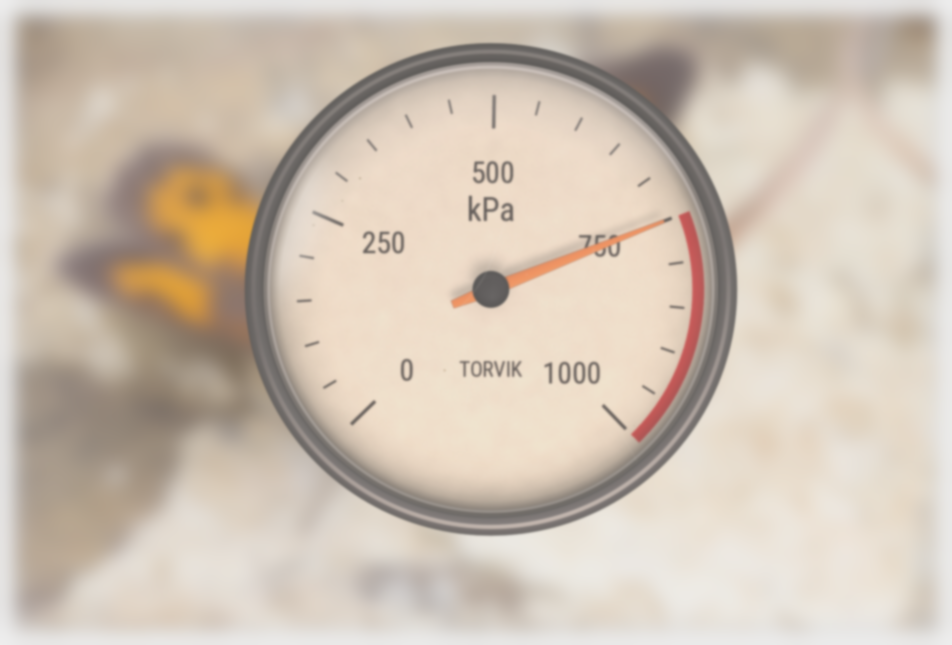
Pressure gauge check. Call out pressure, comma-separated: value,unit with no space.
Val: 750,kPa
